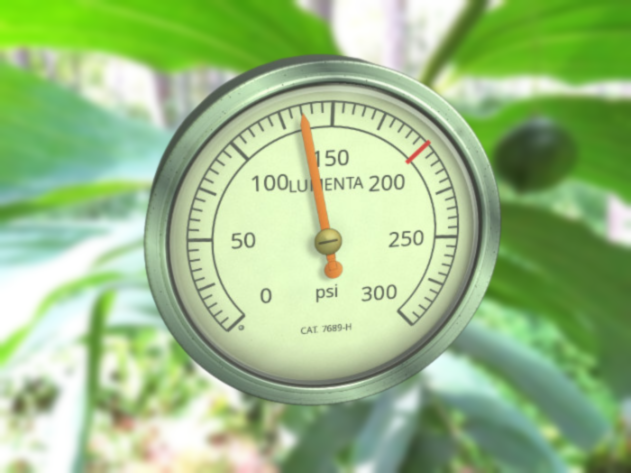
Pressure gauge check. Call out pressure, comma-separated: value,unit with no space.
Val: 135,psi
